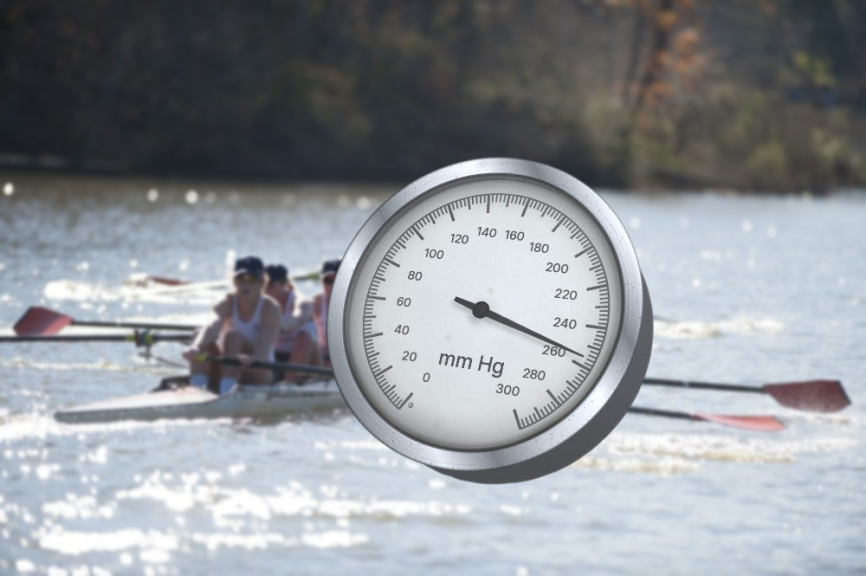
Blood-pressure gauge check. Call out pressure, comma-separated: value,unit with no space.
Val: 256,mmHg
